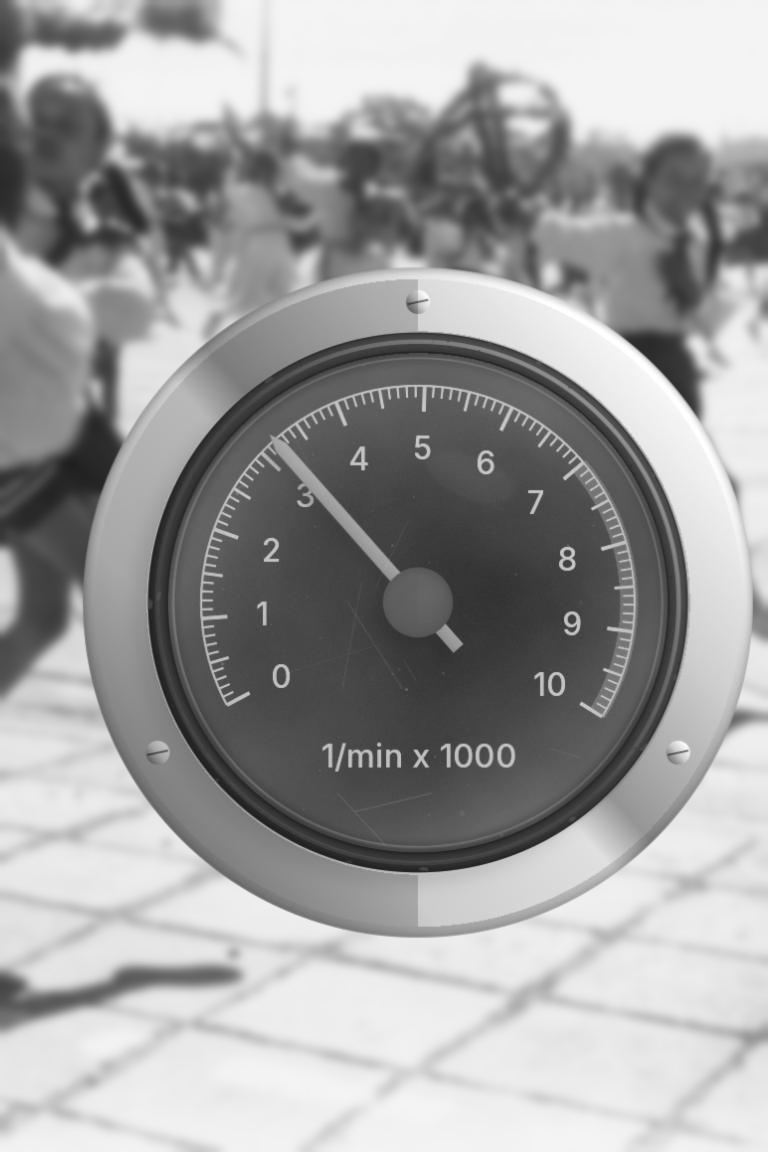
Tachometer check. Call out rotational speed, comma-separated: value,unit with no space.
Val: 3200,rpm
